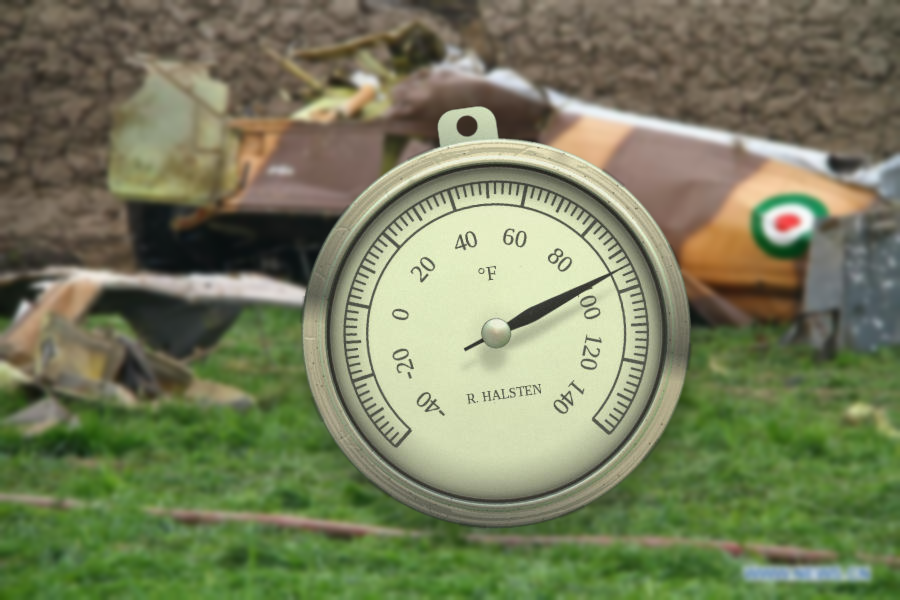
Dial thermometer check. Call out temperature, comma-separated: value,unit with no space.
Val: 94,°F
